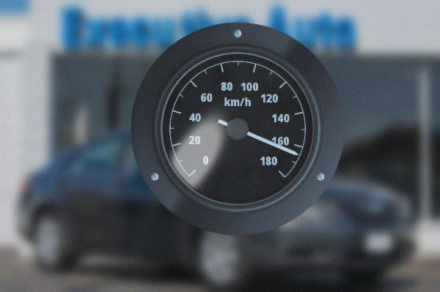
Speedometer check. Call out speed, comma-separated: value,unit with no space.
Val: 165,km/h
